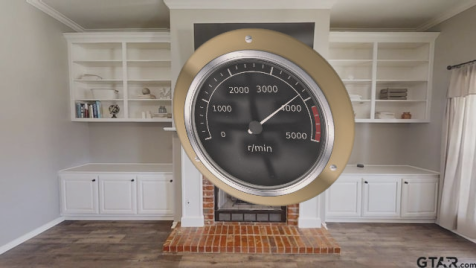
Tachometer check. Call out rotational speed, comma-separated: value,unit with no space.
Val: 3800,rpm
